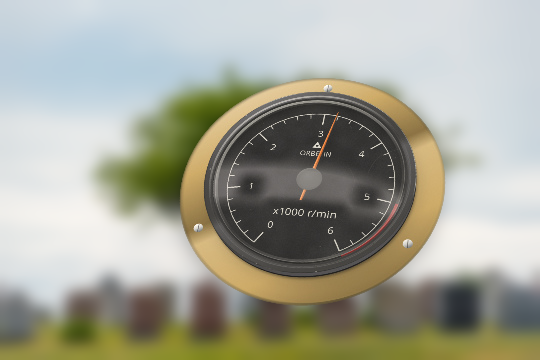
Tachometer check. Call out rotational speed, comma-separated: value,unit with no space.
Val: 3200,rpm
